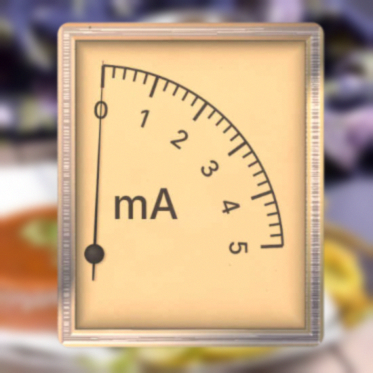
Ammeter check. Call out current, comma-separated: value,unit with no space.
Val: 0,mA
